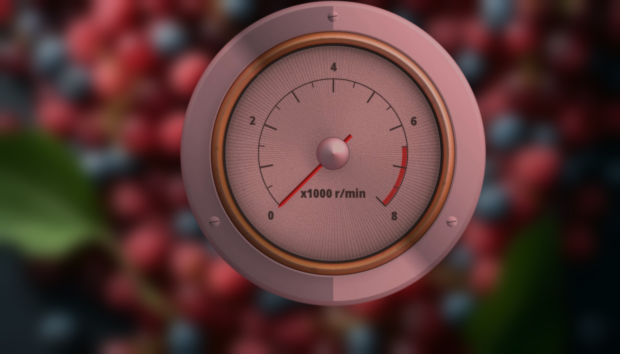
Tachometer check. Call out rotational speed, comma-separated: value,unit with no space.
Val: 0,rpm
